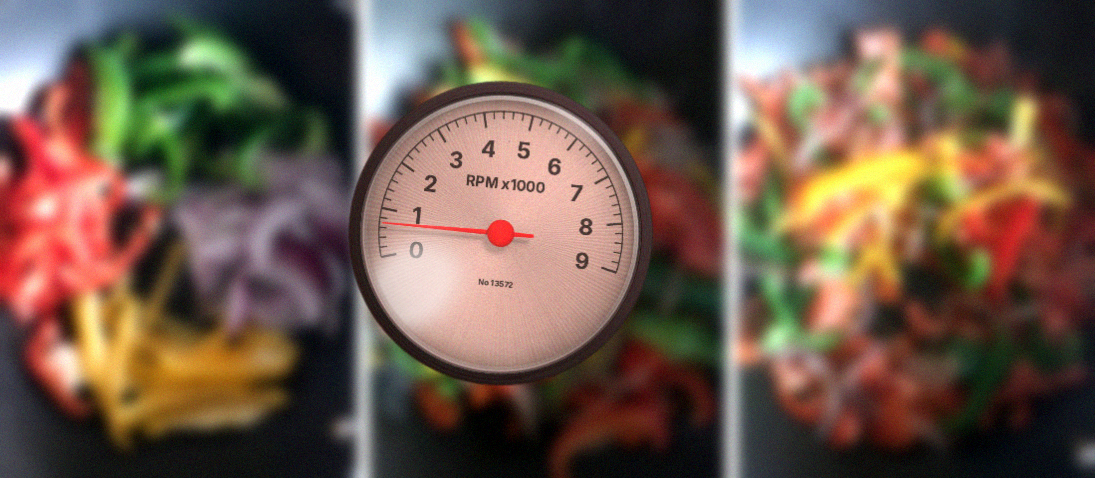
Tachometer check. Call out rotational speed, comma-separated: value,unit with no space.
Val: 700,rpm
